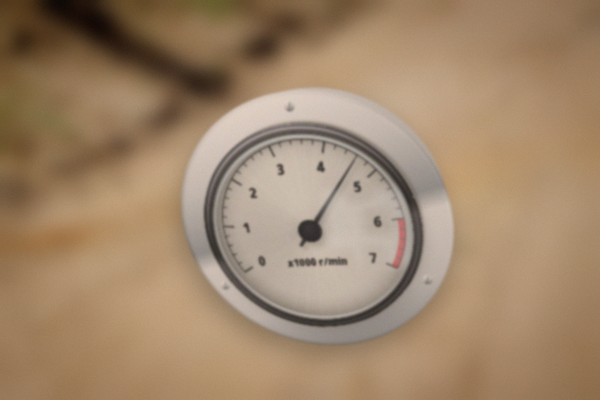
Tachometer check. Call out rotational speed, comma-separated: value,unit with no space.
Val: 4600,rpm
